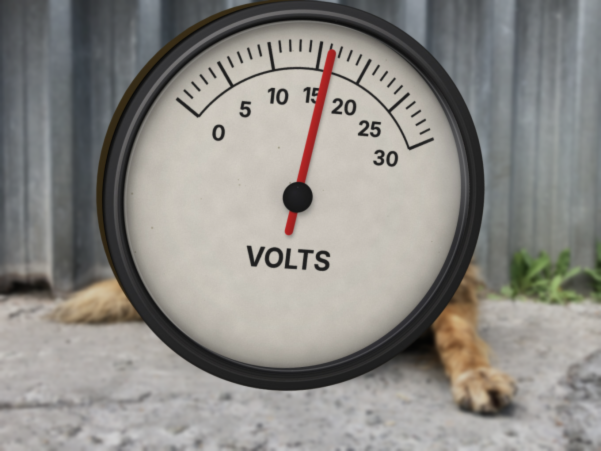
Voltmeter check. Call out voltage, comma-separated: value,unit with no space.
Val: 16,V
